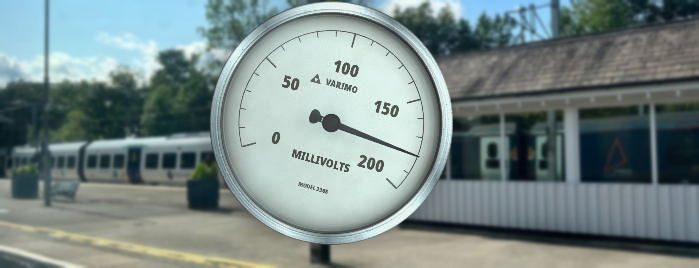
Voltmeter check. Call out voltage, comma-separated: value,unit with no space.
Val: 180,mV
